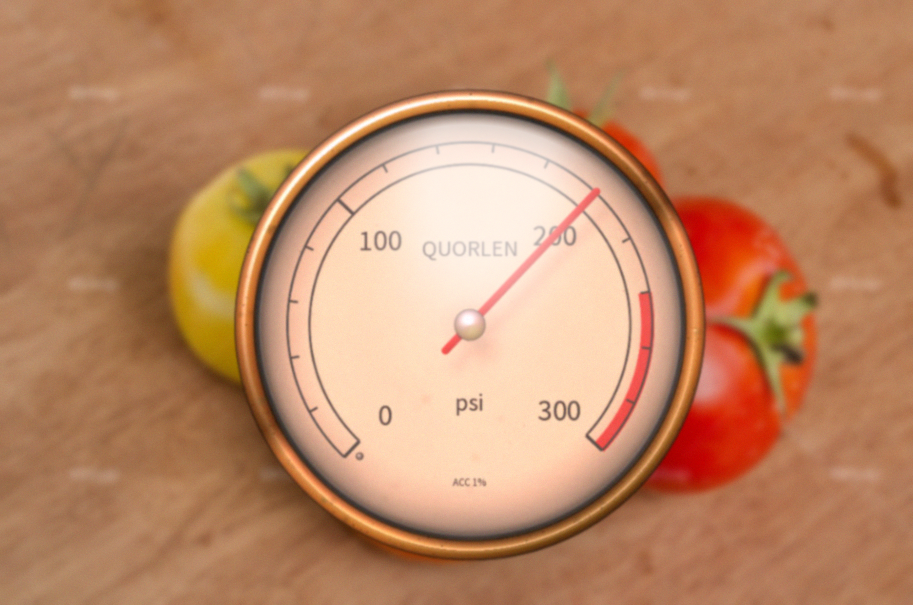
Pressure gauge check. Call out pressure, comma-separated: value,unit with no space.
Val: 200,psi
